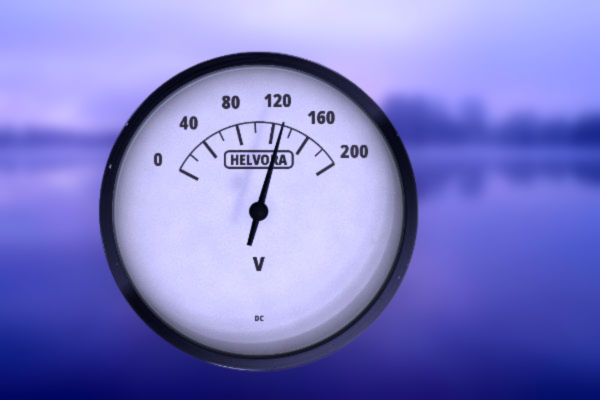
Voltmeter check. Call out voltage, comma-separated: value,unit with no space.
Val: 130,V
